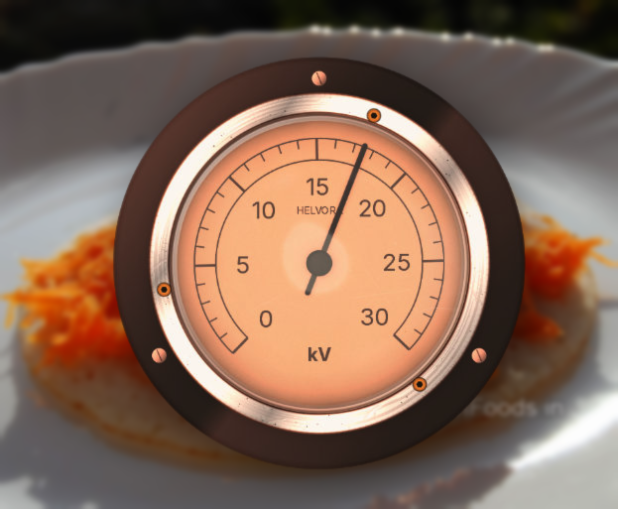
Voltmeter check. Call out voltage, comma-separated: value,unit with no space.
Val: 17.5,kV
